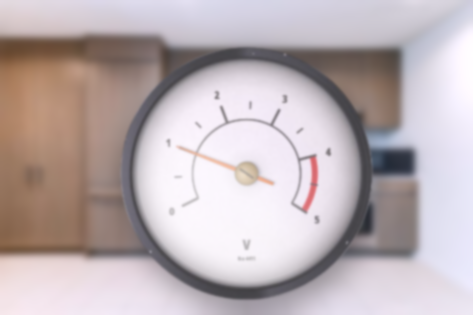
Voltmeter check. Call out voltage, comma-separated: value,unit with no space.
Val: 1,V
